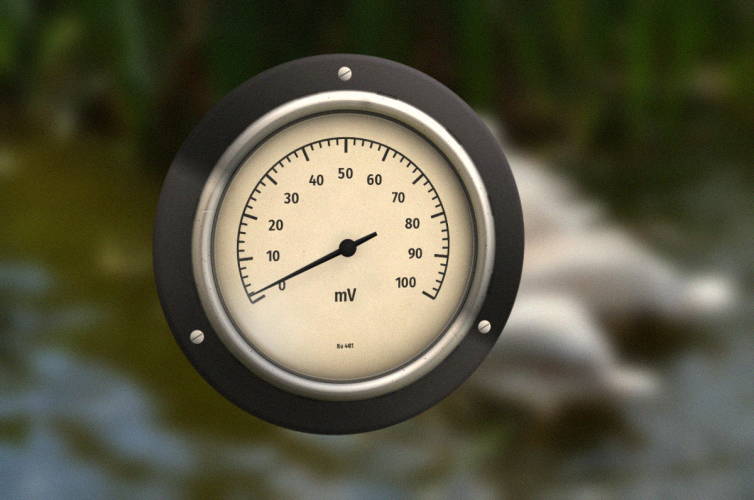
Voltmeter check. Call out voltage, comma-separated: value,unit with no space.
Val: 2,mV
